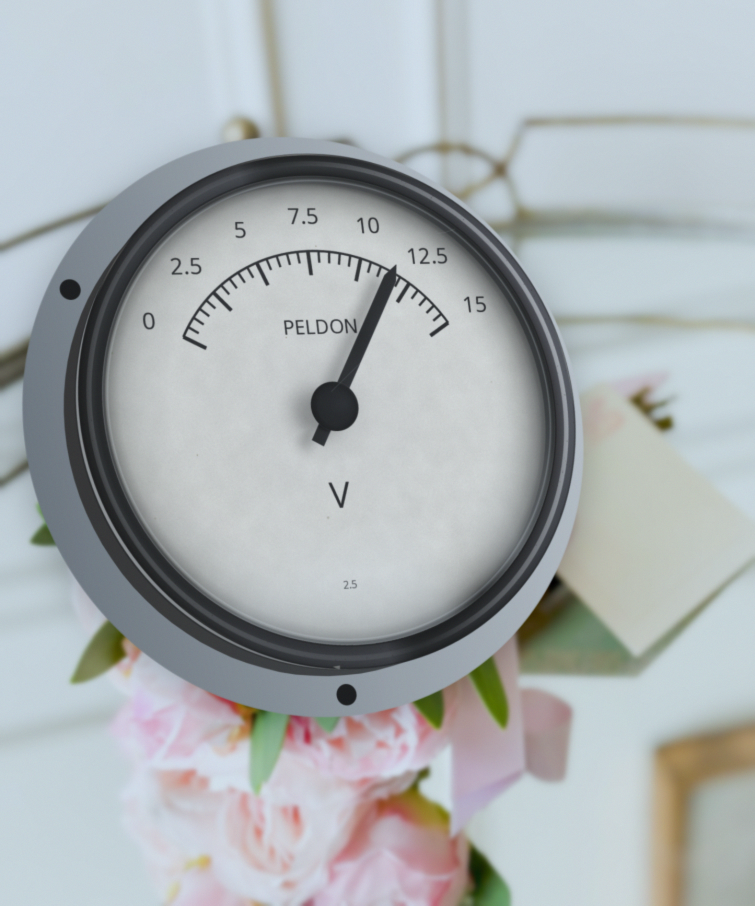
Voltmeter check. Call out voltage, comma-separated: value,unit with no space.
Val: 11.5,V
